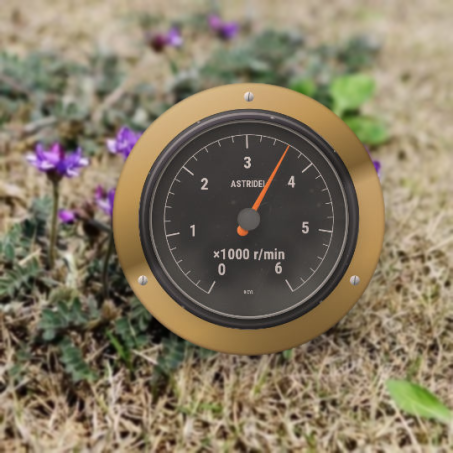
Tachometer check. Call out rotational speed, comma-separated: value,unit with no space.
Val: 3600,rpm
